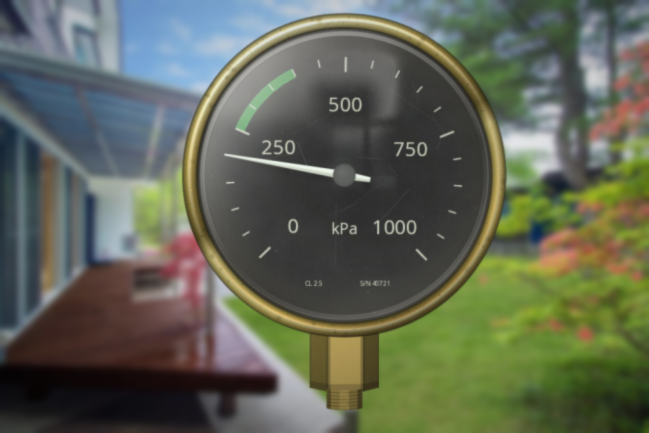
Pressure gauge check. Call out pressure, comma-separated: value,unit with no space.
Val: 200,kPa
